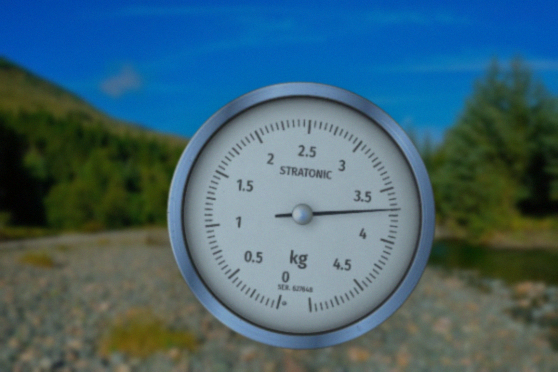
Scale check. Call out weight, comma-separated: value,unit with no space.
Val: 3.7,kg
